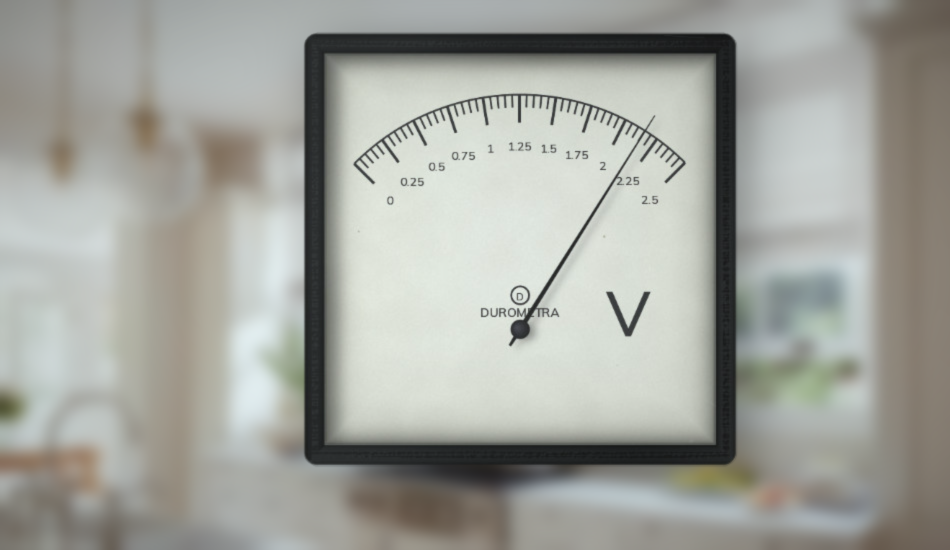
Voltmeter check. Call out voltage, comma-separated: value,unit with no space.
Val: 2.15,V
